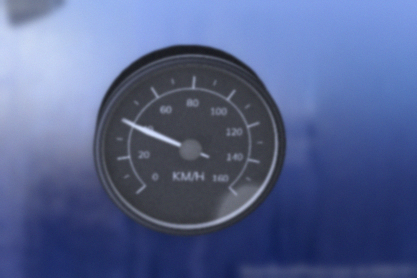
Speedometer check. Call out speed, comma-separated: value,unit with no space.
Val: 40,km/h
